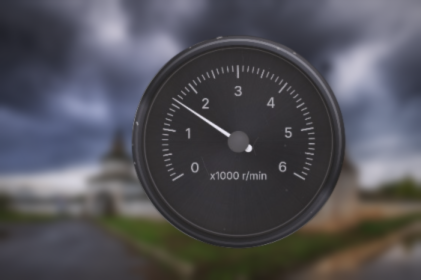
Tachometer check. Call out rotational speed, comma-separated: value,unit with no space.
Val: 1600,rpm
